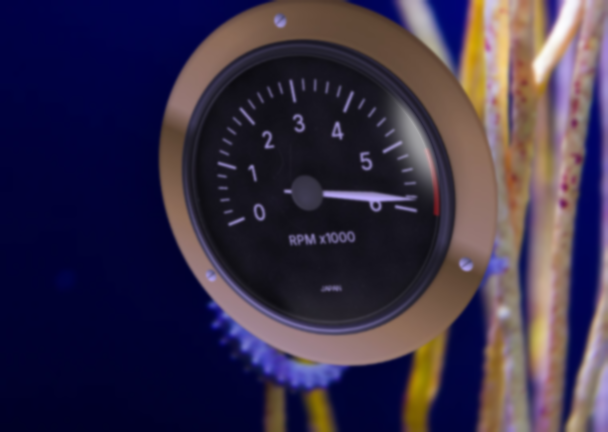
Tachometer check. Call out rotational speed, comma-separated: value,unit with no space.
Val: 5800,rpm
